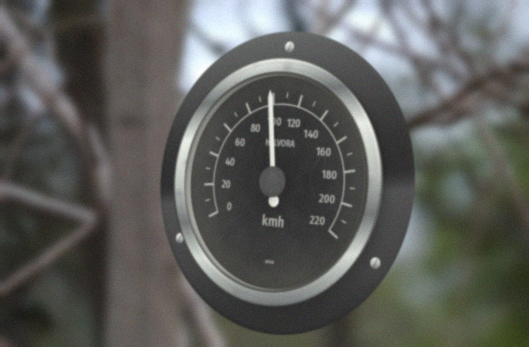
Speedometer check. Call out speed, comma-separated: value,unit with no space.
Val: 100,km/h
